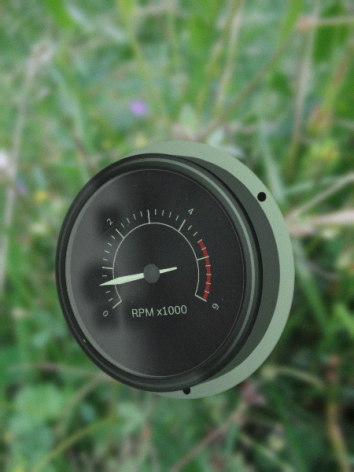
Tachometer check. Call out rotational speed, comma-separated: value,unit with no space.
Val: 600,rpm
